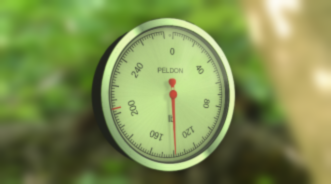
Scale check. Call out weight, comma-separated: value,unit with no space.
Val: 140,lb
